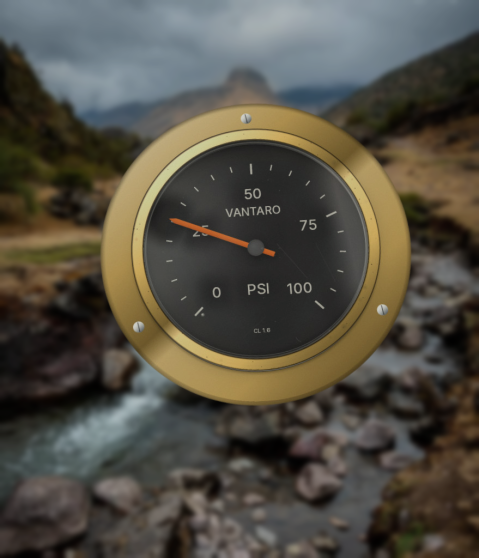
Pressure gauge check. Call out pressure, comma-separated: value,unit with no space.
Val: 25,psi
